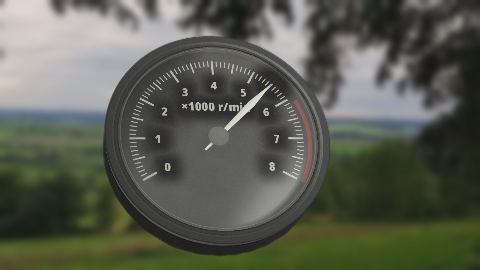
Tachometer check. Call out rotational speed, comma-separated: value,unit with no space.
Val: 5500,rpm
